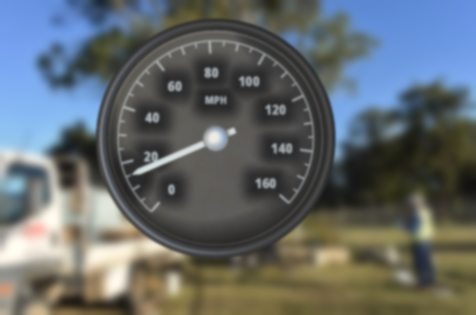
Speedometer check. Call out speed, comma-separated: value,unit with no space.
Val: 15,mph
